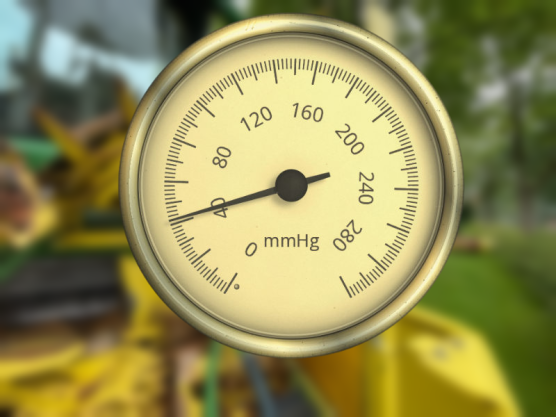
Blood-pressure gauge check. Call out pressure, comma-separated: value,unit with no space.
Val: 42,mmHg
